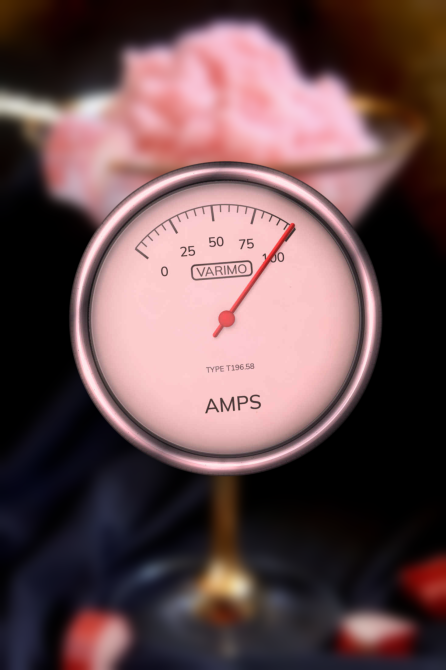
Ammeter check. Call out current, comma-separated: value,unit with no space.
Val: 97.5,A
